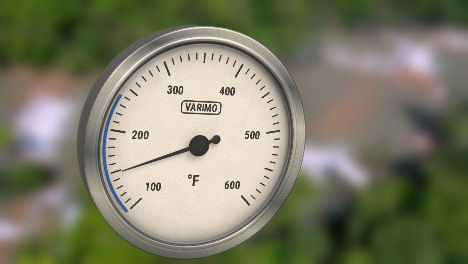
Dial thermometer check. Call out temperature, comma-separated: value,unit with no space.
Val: 150,°F
